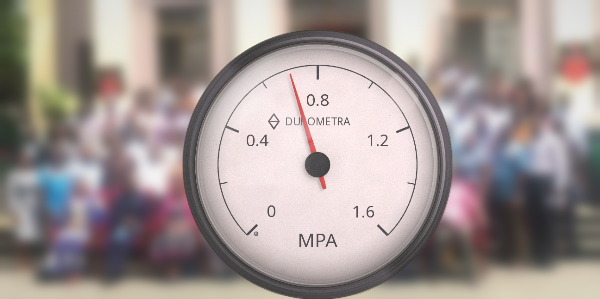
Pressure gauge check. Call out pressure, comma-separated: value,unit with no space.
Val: 0.7,MPa
